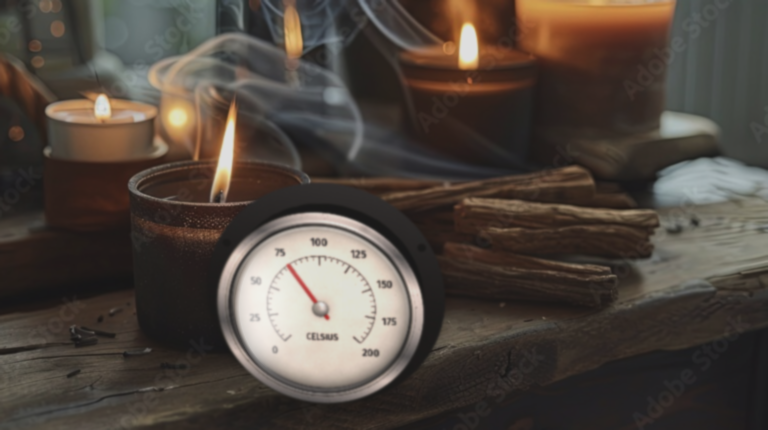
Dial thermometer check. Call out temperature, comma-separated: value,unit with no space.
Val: 75,°C
